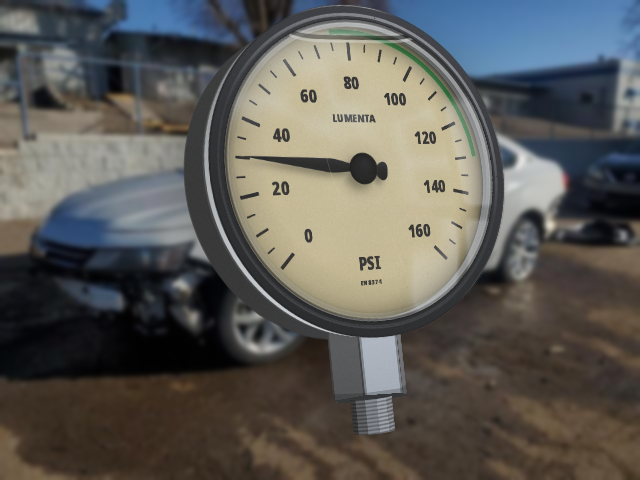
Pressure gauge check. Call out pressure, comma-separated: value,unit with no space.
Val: 30,psi
